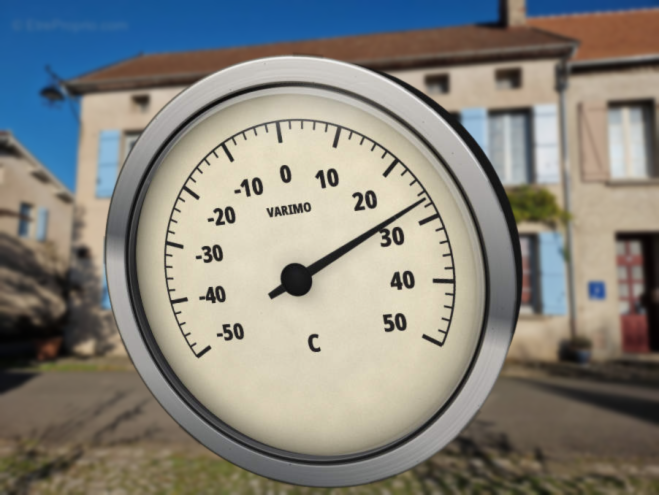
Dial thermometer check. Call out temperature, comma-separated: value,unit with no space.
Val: 27,°C
